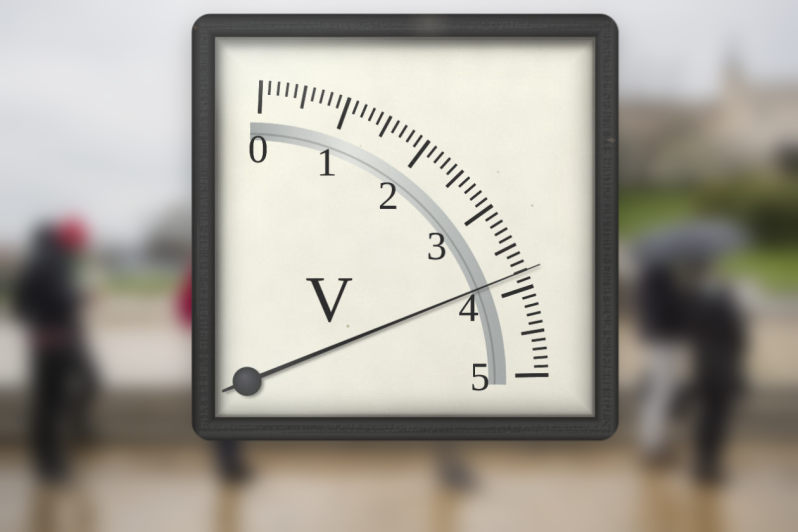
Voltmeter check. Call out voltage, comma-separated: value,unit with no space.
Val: 3.8,V
